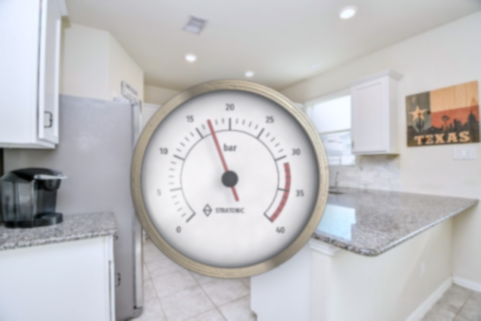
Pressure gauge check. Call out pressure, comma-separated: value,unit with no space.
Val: 17,bar
